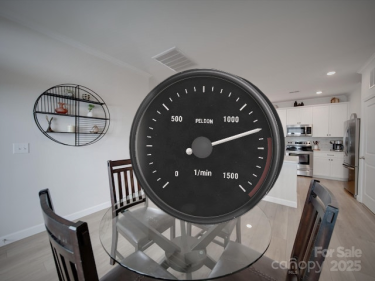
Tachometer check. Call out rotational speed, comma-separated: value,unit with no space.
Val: 1150,rpm
